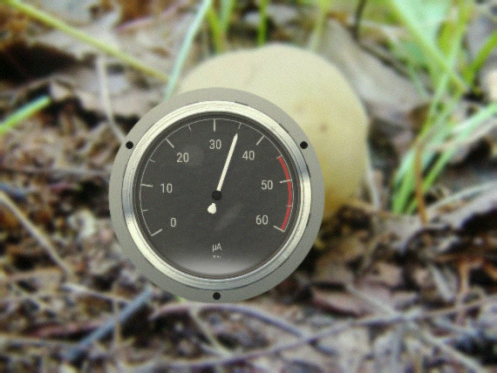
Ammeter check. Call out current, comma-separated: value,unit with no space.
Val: 35,µA
